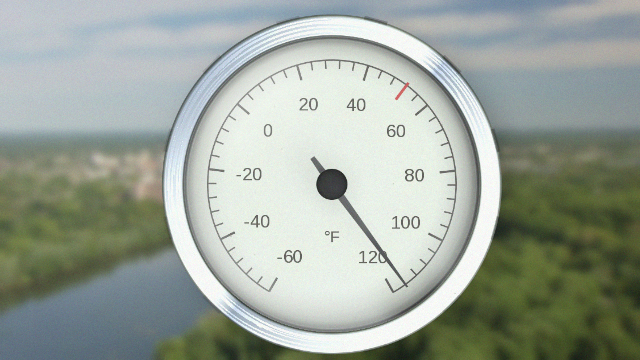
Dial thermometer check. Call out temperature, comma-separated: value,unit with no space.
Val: 116,°F
